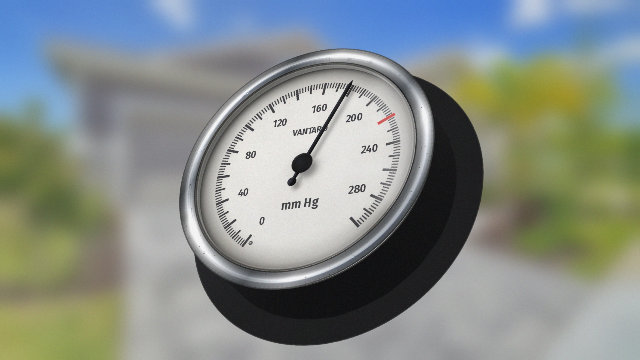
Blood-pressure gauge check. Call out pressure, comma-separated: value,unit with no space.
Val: 180,mmHg
